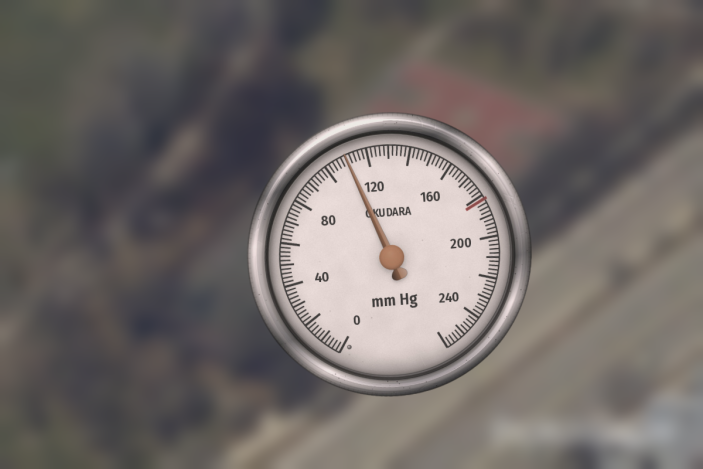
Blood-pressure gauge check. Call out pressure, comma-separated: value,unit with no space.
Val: 110,mmHg
